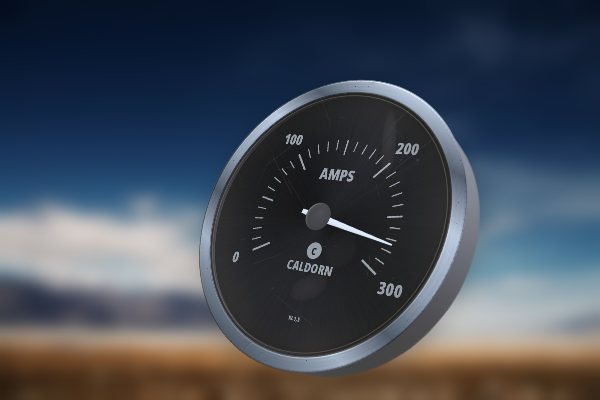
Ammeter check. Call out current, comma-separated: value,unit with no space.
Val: 275,A
